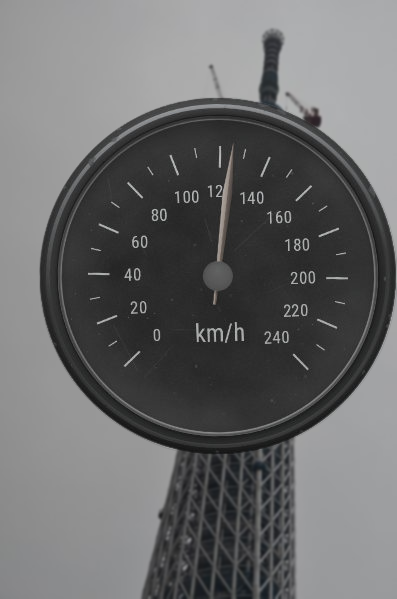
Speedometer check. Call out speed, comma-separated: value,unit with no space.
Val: 125,km/h
